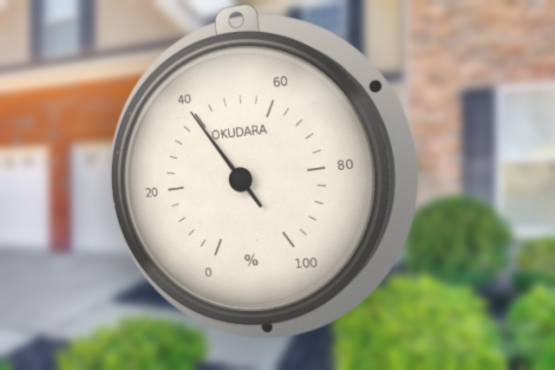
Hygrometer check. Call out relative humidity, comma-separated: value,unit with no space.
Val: 40,%
